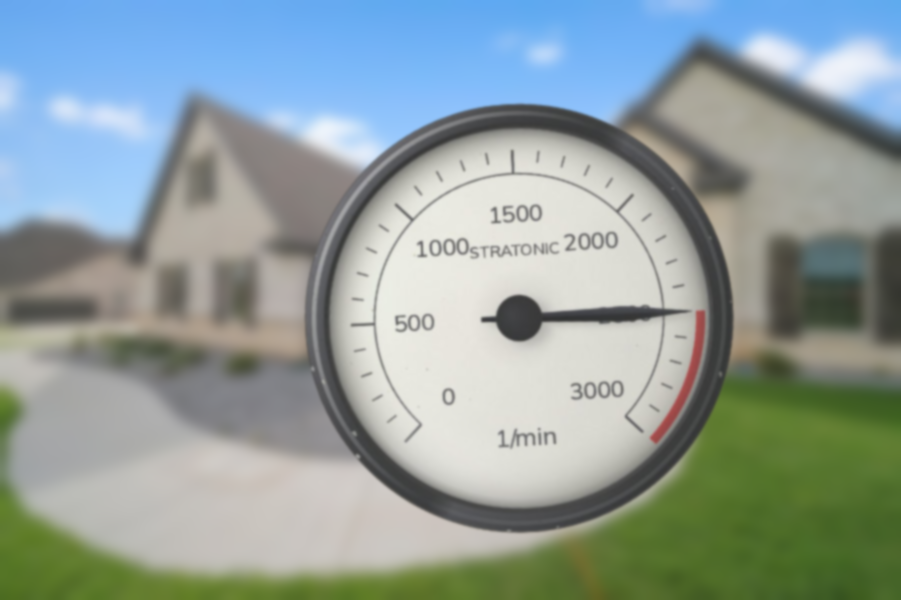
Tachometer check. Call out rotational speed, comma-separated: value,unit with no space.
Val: 2500,rpm
